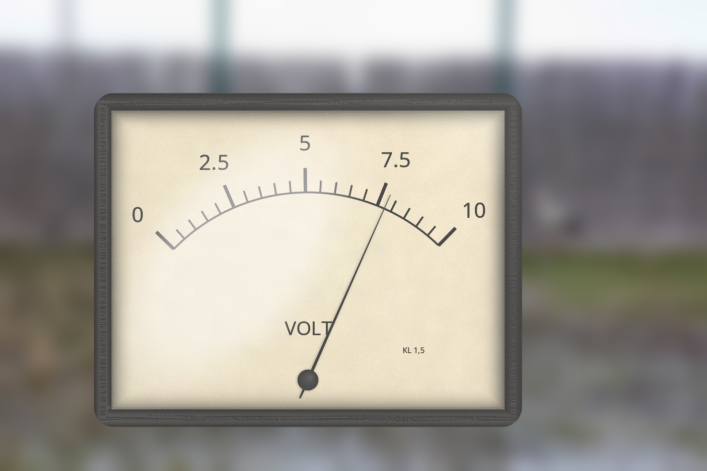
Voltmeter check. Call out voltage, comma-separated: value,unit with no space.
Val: 7.75,V
